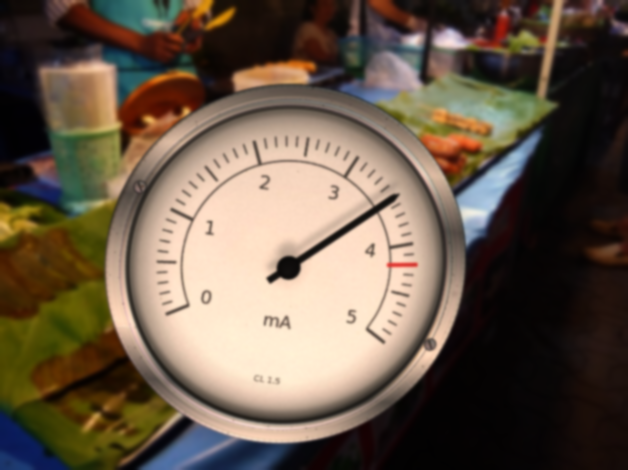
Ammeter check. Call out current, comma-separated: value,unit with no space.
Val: 3.5,mA
